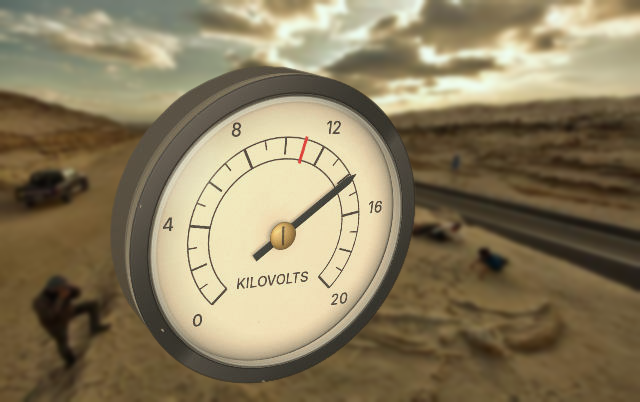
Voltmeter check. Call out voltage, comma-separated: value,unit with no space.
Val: 14,kV
